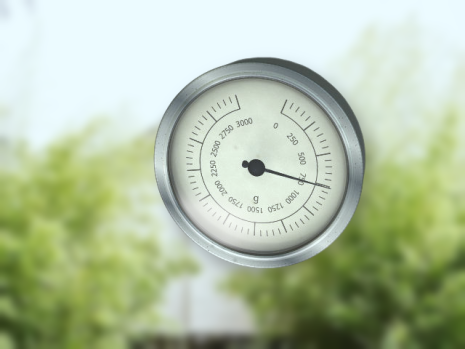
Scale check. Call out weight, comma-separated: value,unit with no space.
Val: 750,g
